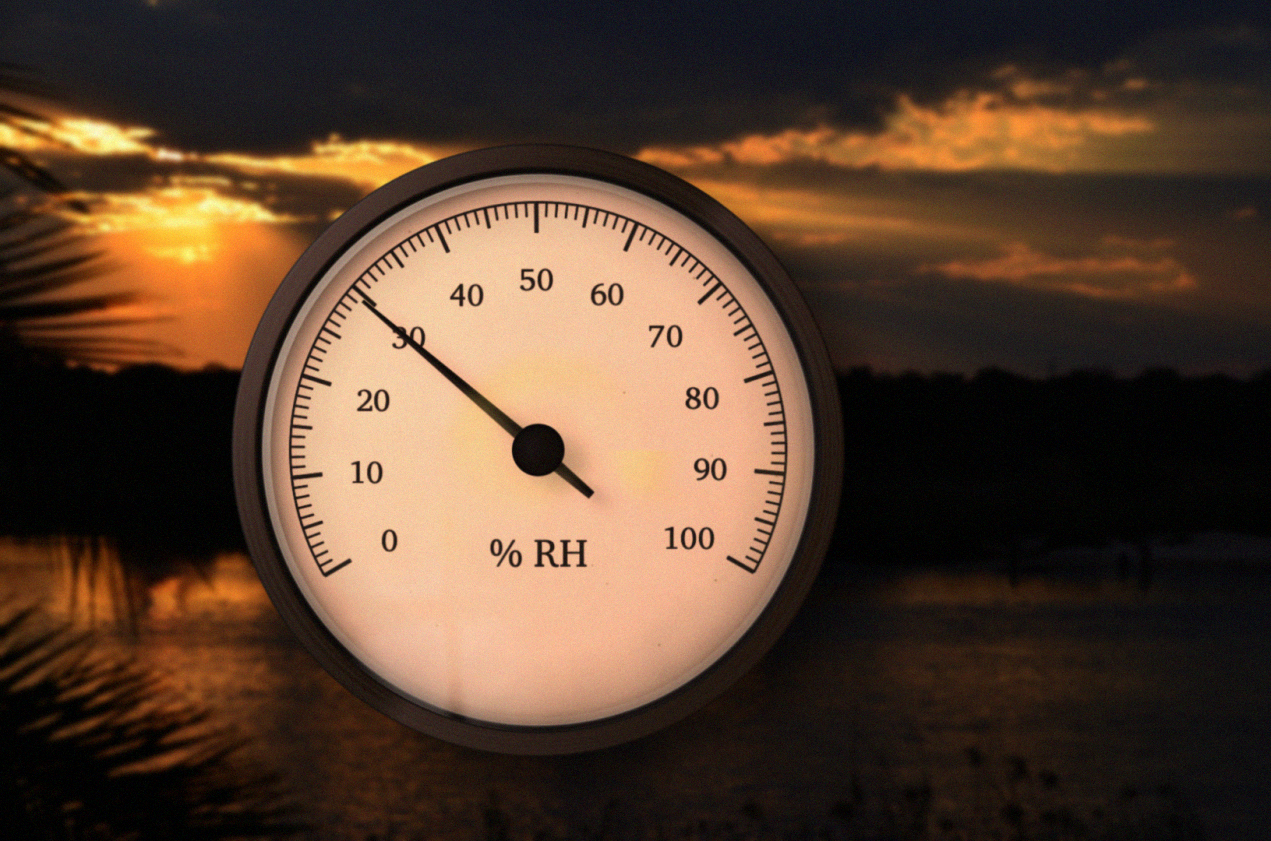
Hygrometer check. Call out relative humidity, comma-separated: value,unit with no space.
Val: 29.5,%
